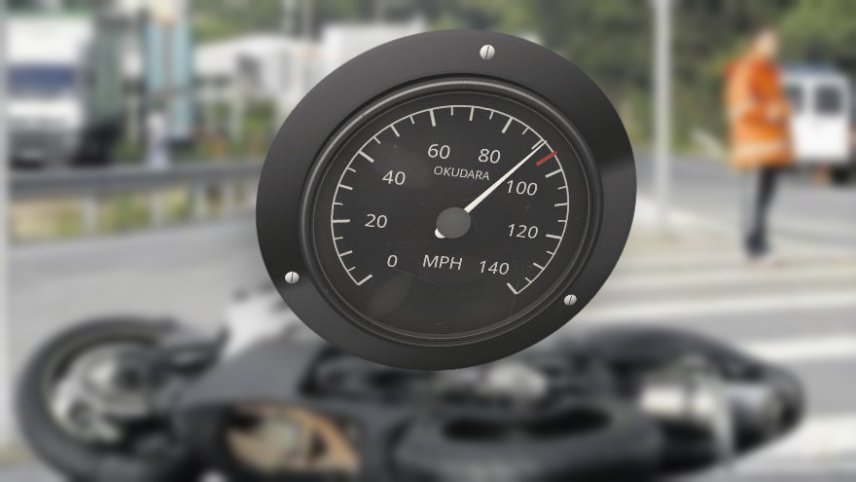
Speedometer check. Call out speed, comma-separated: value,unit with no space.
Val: 90,mph
